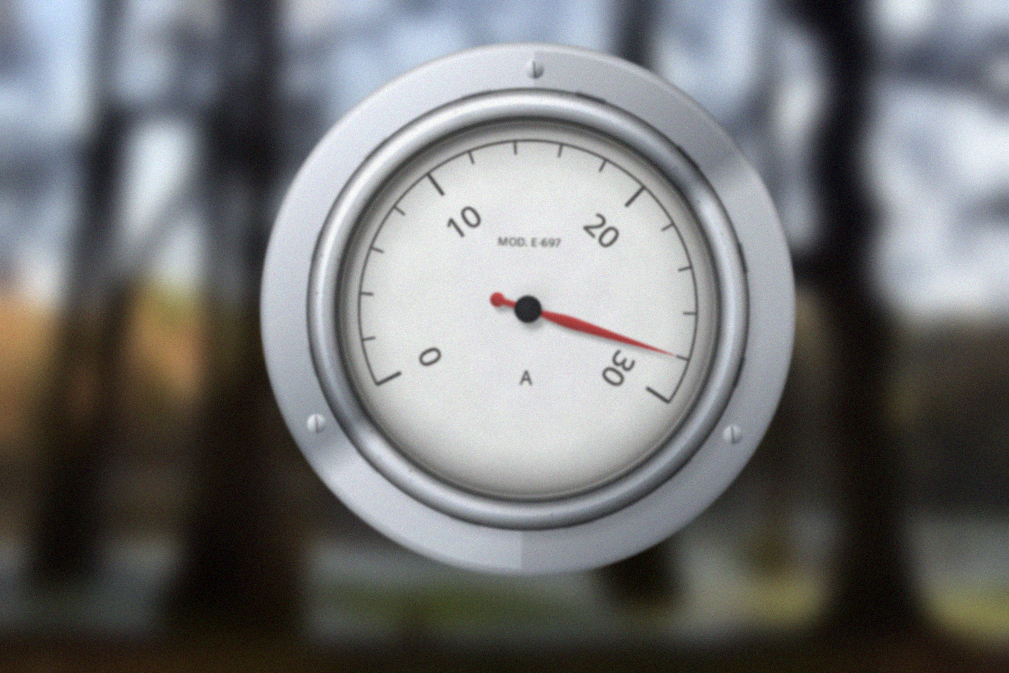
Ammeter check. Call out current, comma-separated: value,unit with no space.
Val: 28,A
